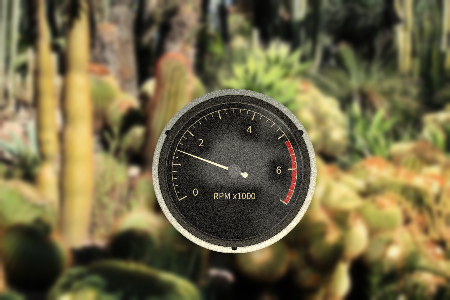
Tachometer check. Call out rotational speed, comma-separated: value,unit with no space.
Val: 1400,rpm
